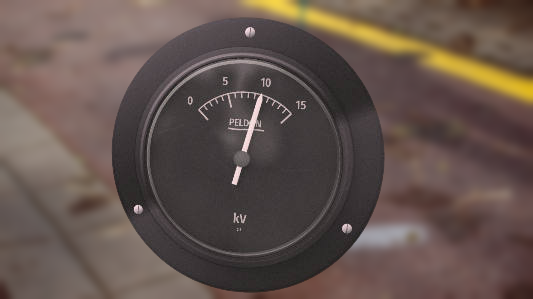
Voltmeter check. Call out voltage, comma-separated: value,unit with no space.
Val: 10,kV
